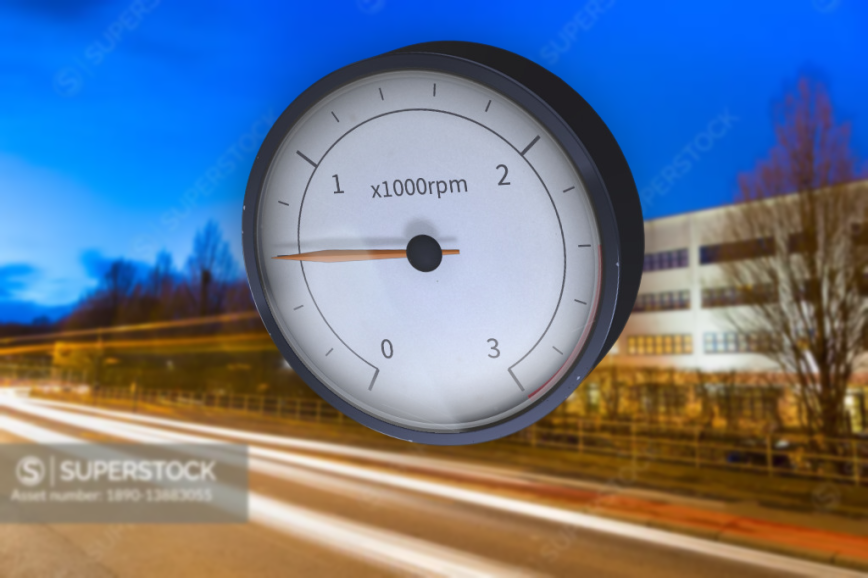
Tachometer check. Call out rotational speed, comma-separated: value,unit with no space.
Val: 600,rpm
